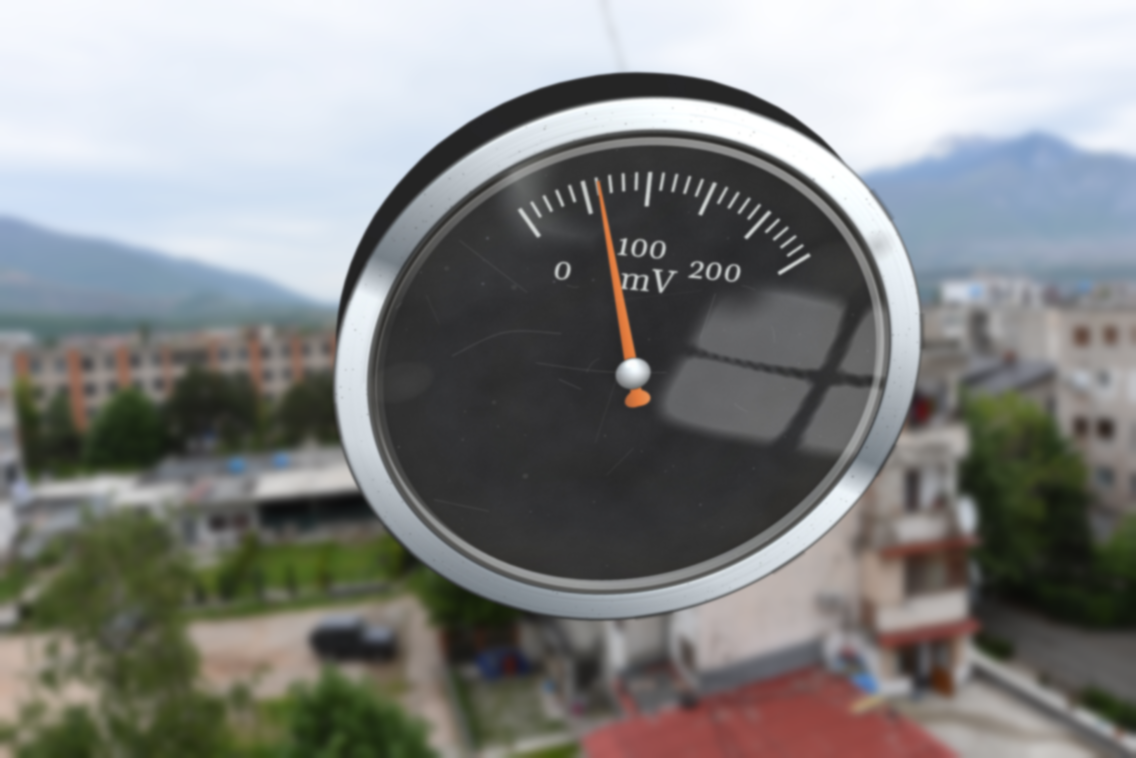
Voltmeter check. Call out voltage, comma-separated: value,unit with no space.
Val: 60,mV
